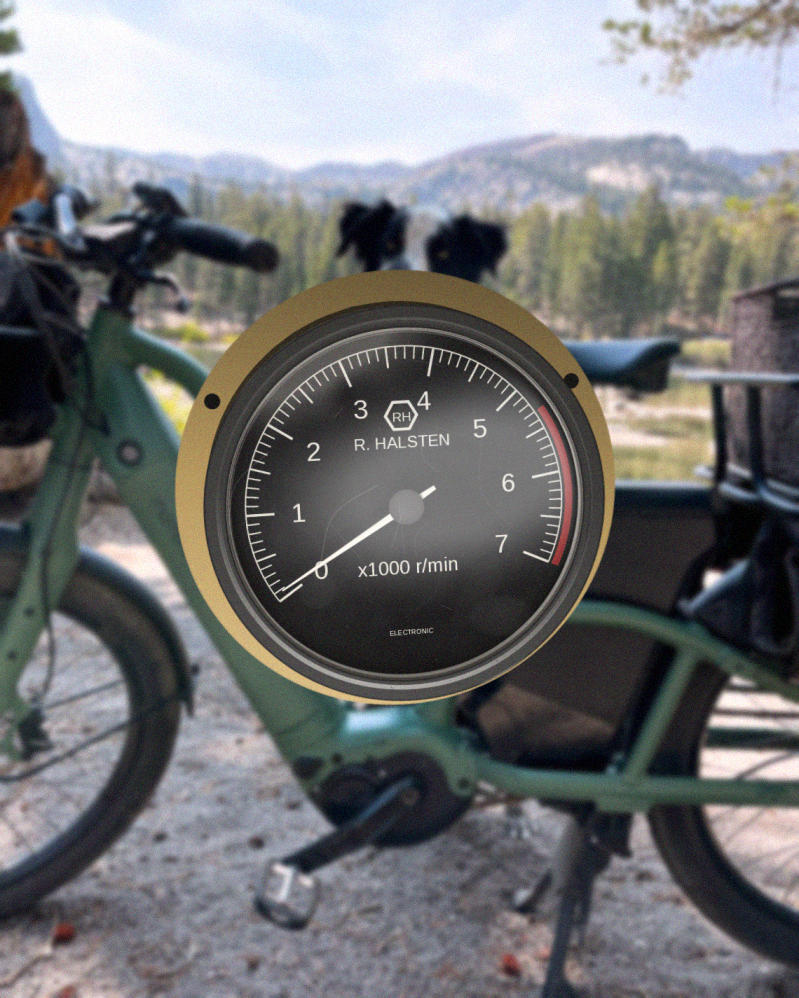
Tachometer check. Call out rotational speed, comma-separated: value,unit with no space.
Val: 100,rpm
